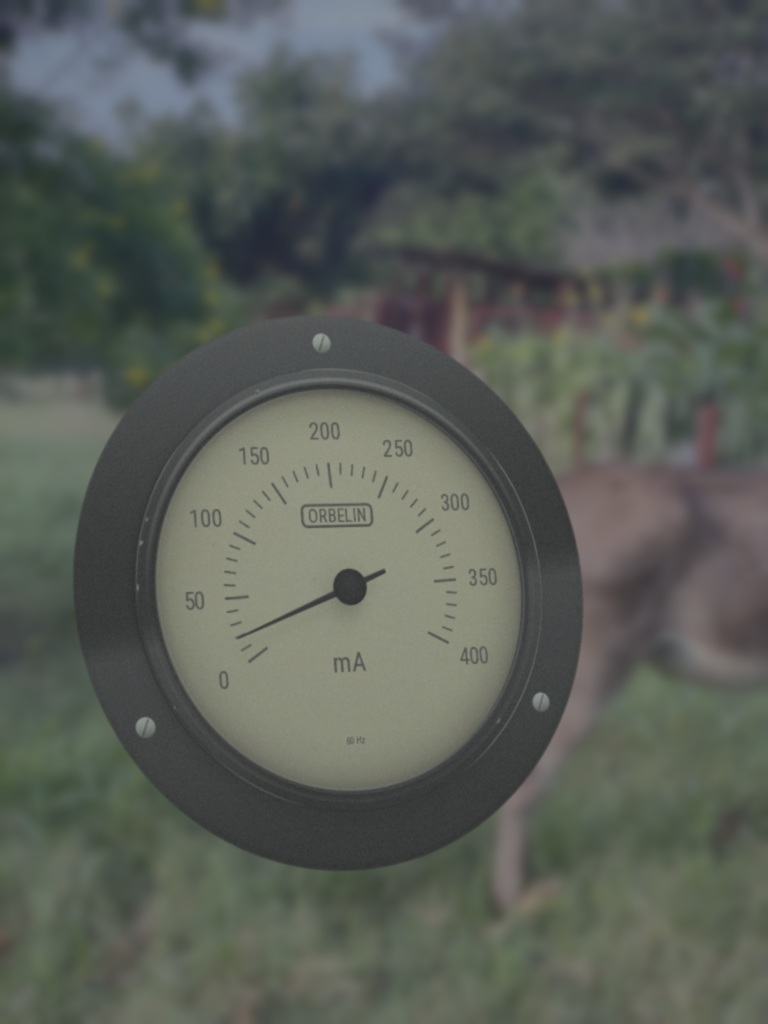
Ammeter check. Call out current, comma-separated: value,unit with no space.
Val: 20,mA
